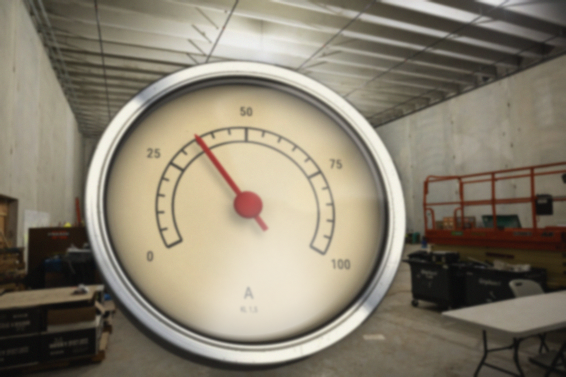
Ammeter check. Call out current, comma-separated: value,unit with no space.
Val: 35,A
